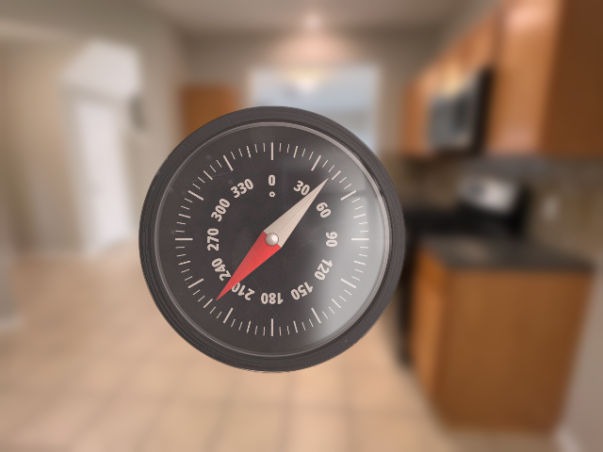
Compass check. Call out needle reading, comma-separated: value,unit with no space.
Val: 222.5,°
